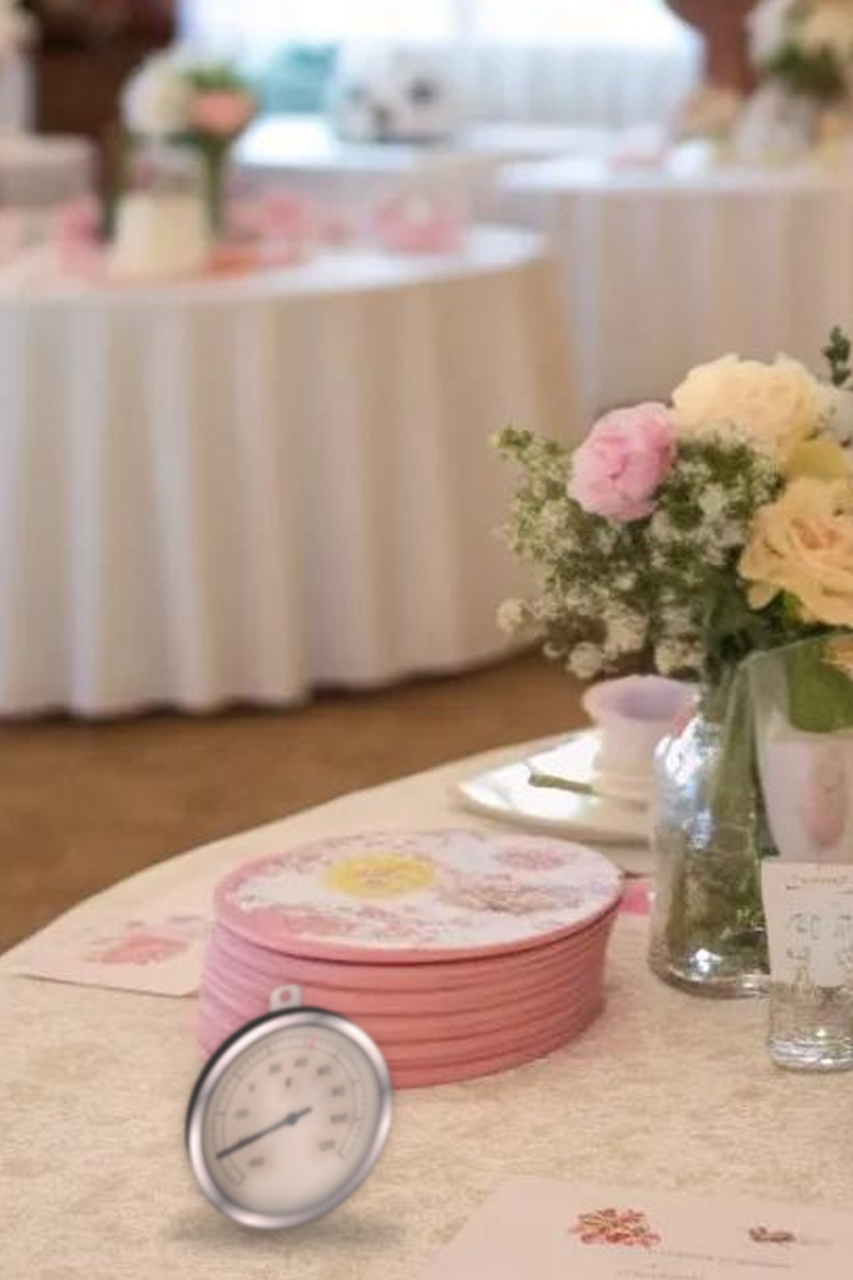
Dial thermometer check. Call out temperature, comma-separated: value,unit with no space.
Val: -40,°F
